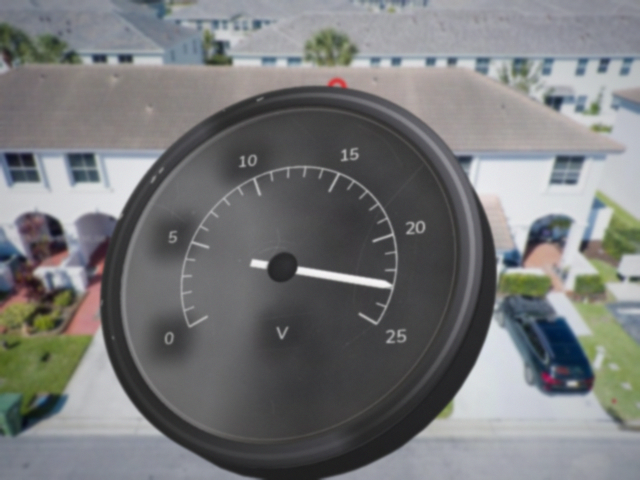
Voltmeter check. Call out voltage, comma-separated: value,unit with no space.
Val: 23,V
